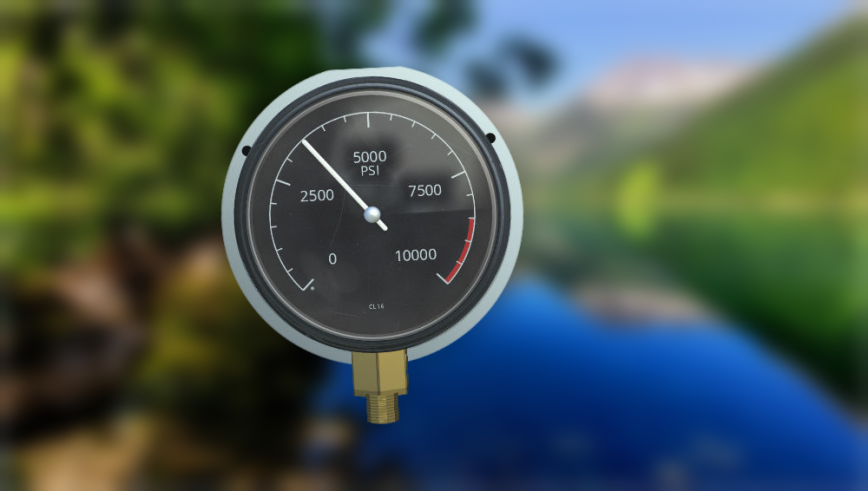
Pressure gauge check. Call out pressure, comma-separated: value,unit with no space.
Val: 3500,psi
